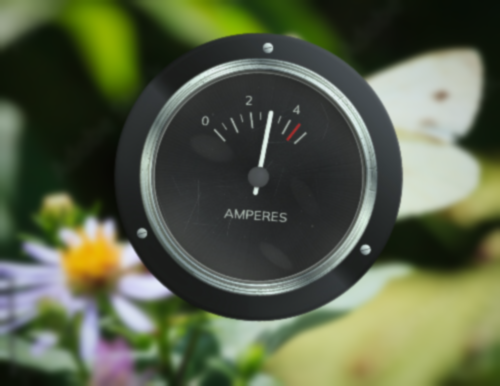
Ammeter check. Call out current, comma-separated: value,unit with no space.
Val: 3,A
